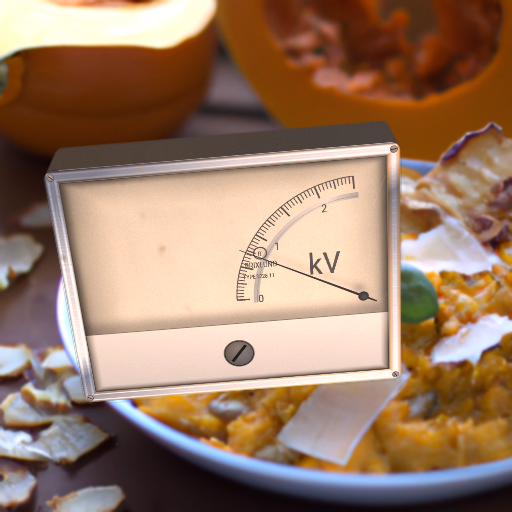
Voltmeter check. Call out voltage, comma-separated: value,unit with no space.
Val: 0.75,kV
